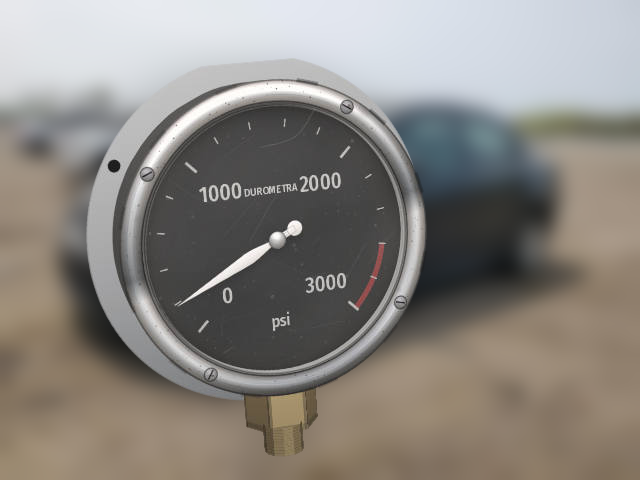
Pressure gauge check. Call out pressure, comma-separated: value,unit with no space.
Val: 200,psi
